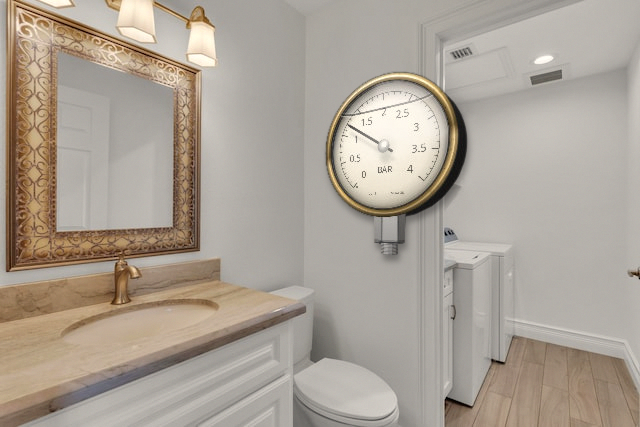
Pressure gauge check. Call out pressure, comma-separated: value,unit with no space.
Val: 1.2,bar
